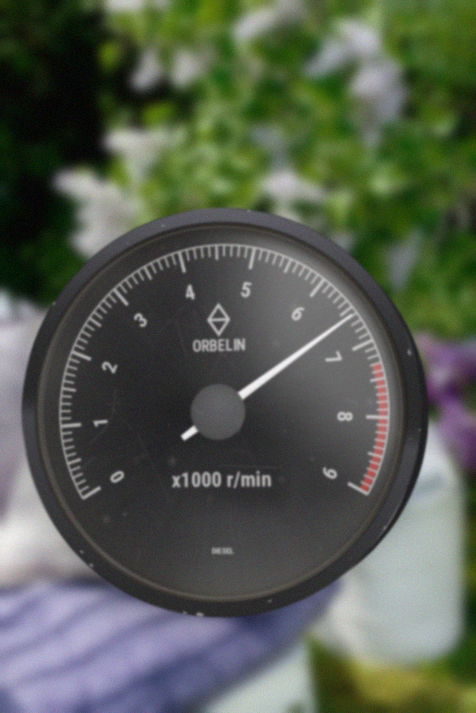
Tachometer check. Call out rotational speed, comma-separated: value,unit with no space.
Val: 6600,rpm
